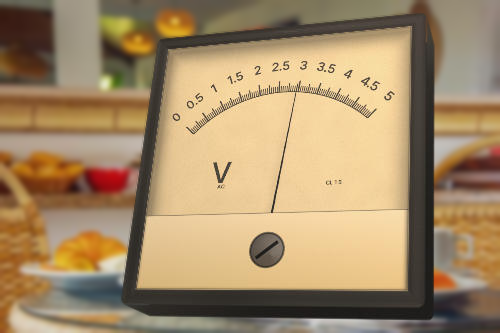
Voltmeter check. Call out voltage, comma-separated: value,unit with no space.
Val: 3,V
